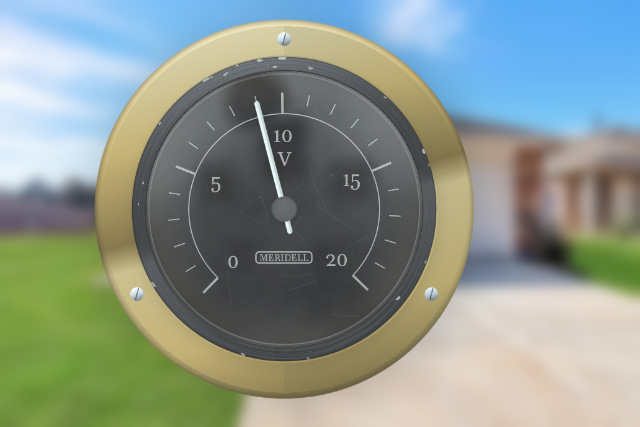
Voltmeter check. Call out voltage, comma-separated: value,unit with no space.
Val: 9,V
